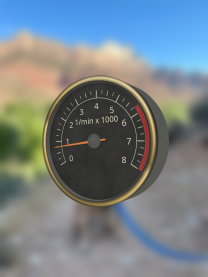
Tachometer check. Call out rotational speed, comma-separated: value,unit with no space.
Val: 750,rpm
